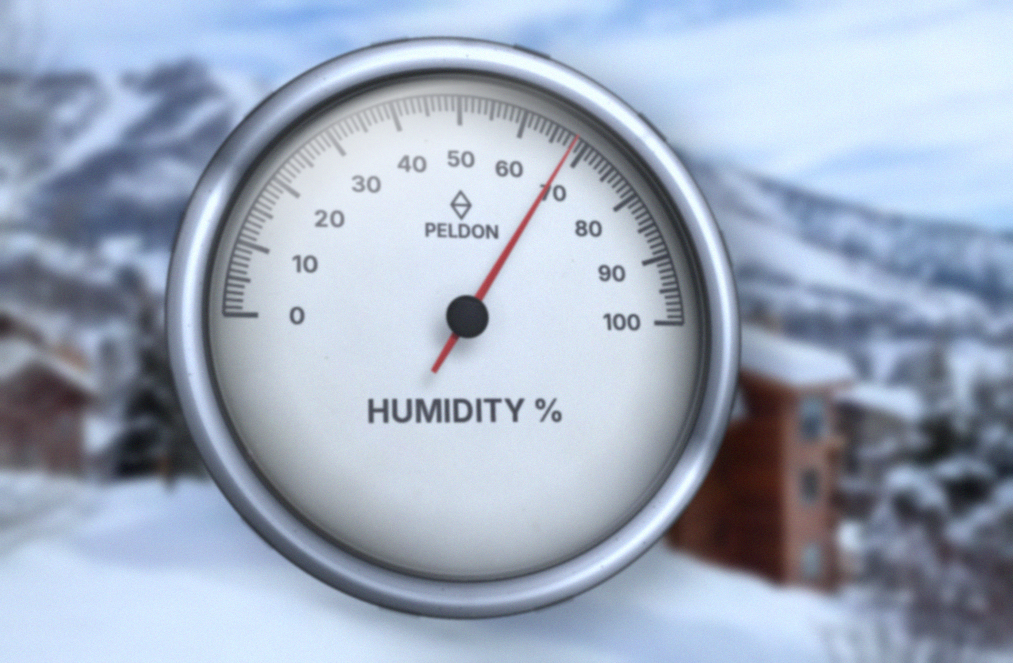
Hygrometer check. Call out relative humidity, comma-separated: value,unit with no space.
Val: 68,%
